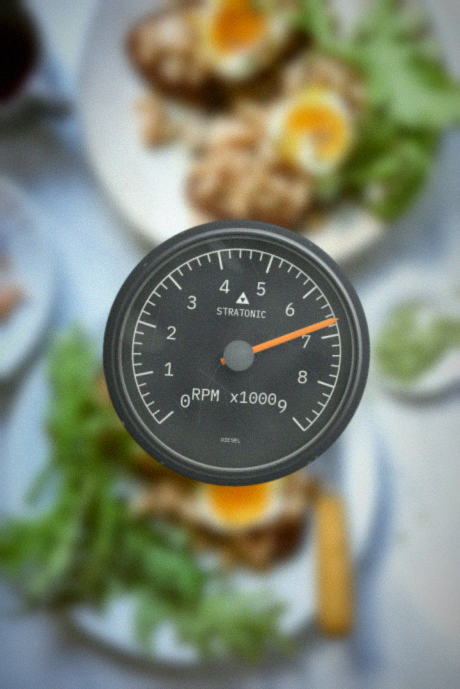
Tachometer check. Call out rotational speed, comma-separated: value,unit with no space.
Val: 6700,rpm
